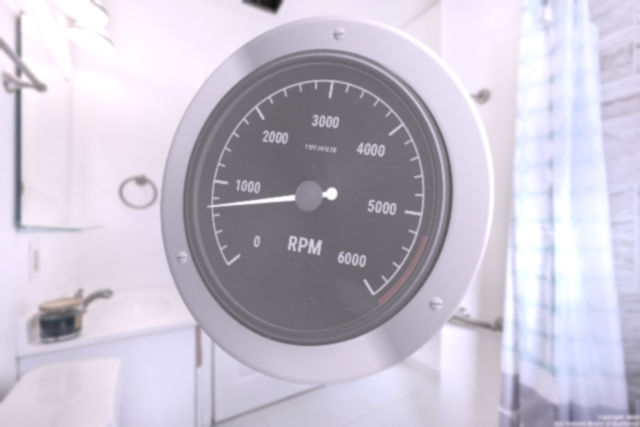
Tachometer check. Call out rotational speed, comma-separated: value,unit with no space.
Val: 700,rpm
